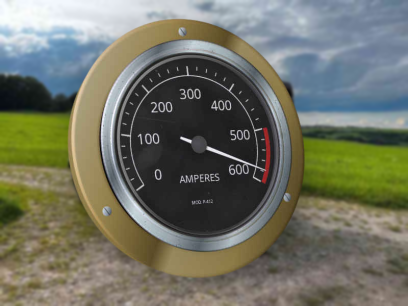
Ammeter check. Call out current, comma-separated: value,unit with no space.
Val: 580,A
